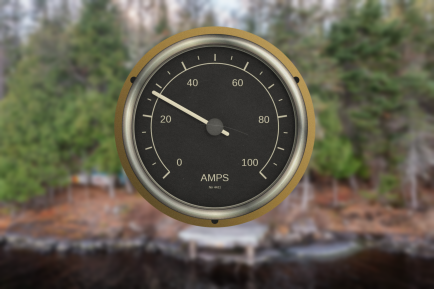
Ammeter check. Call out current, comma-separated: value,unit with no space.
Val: 27.5,A
